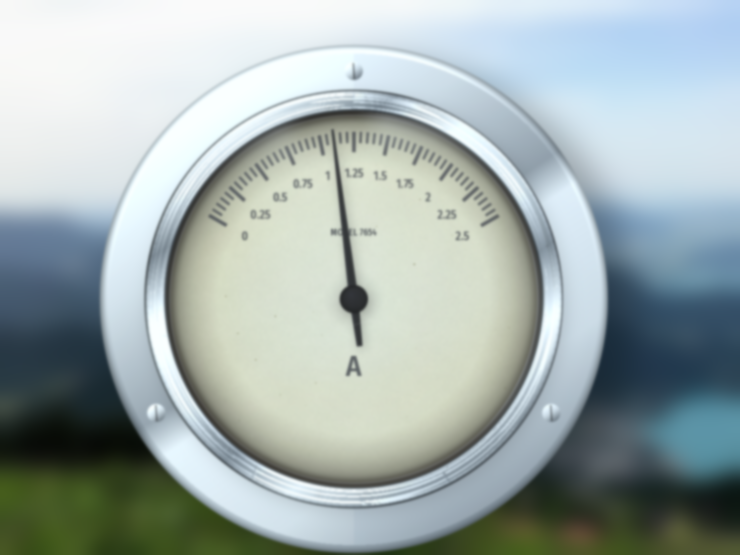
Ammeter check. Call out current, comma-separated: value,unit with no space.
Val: 1.1,A
